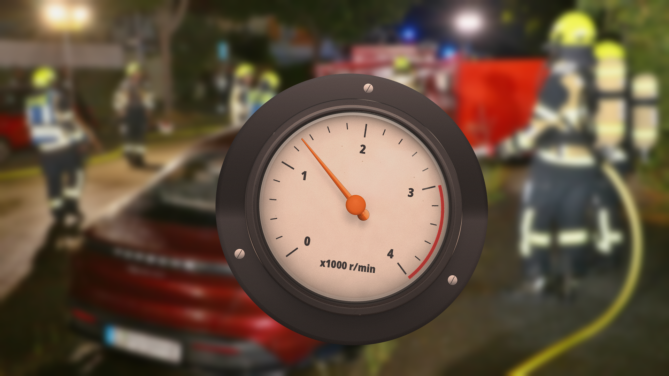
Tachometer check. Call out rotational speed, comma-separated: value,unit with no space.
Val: 1300,rpm
